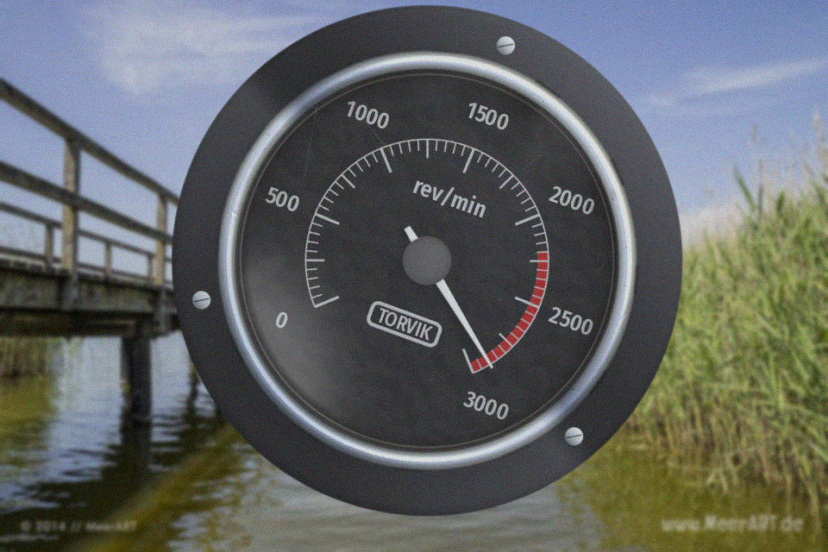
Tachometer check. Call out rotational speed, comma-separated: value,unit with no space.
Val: 2900,rpm
